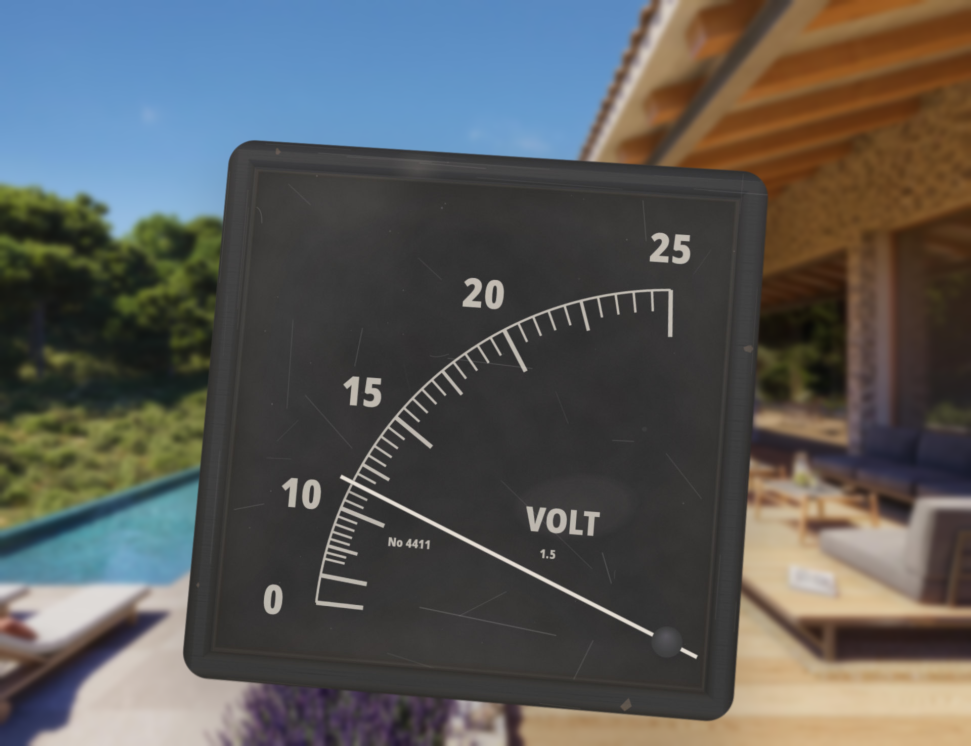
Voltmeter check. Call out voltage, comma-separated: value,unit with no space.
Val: 11.5,V
